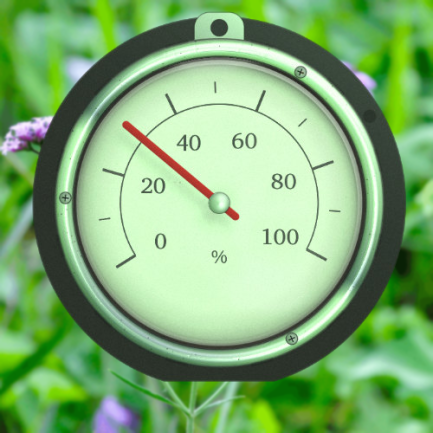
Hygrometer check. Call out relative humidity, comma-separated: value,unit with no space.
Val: 30,%
